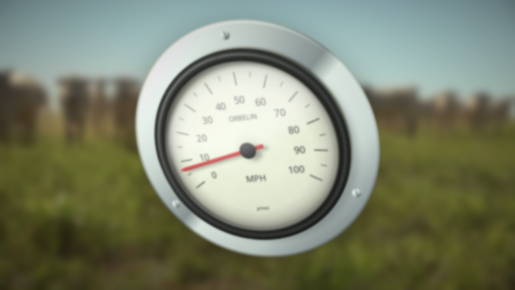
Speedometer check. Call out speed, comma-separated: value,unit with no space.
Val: 7.5,mph
